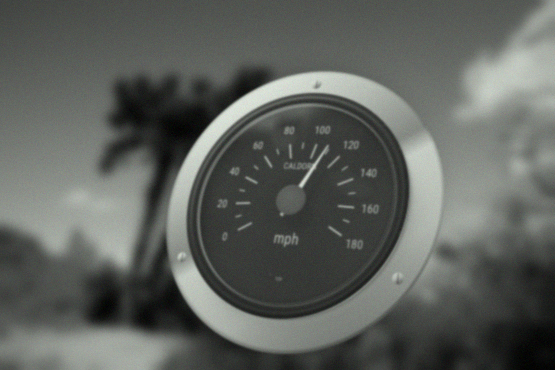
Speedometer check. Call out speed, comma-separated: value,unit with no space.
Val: 110,mph
